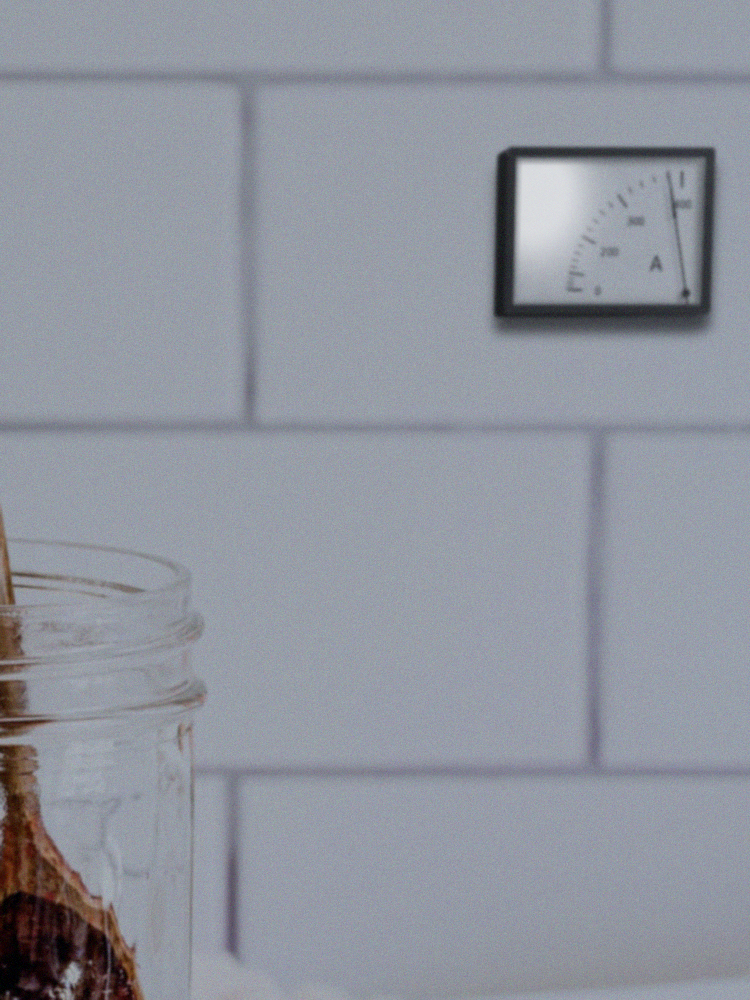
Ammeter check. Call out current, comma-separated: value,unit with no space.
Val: 380,A
